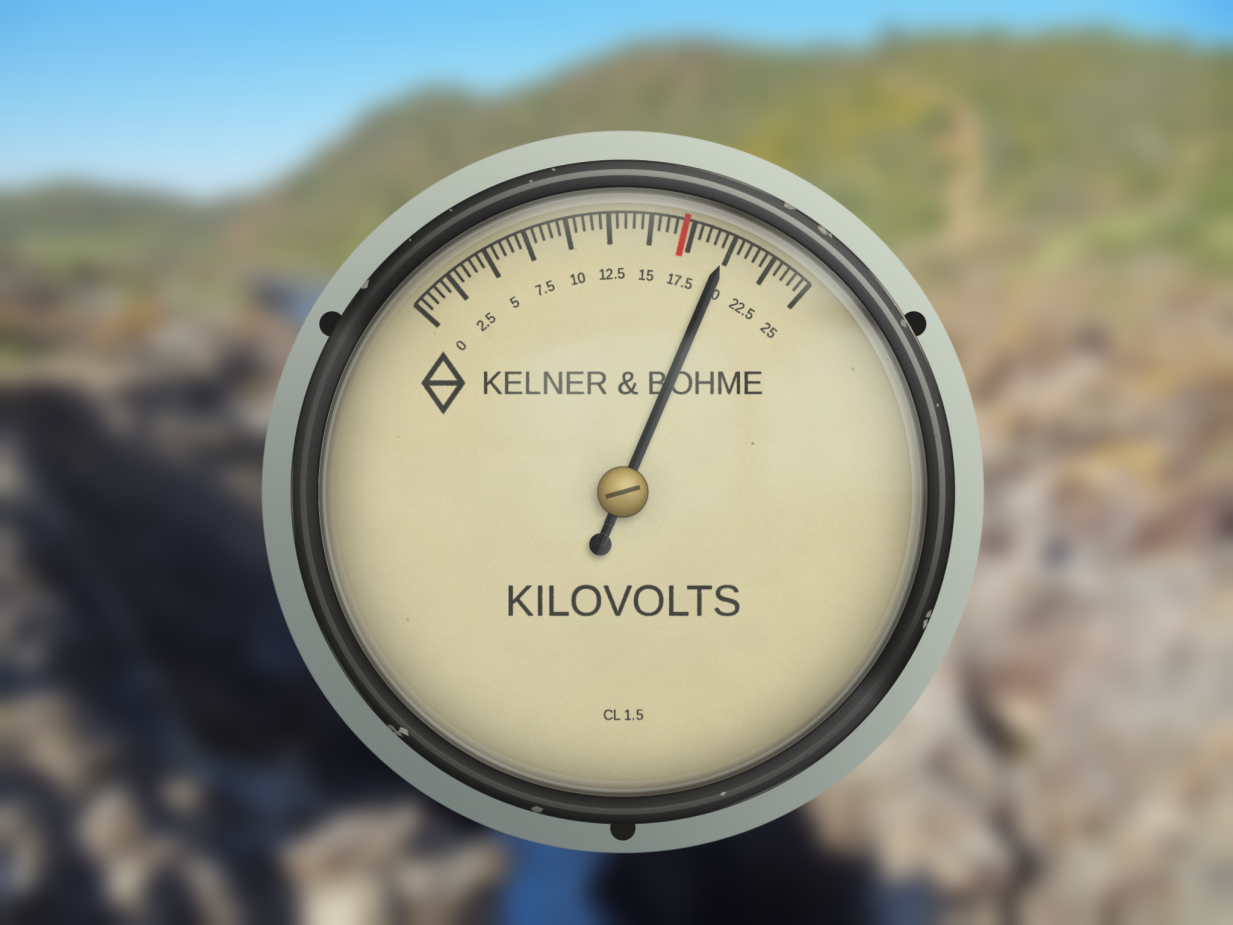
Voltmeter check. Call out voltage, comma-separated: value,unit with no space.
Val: 19.75,kV
